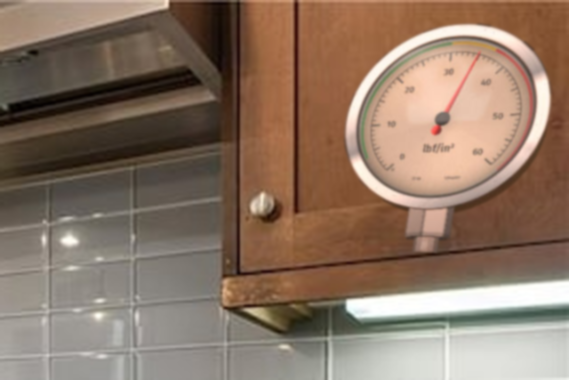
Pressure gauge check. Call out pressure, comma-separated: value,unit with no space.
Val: 35,psi
